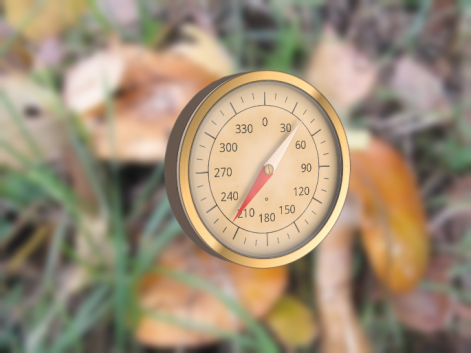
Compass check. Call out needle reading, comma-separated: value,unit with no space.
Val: 220,°
